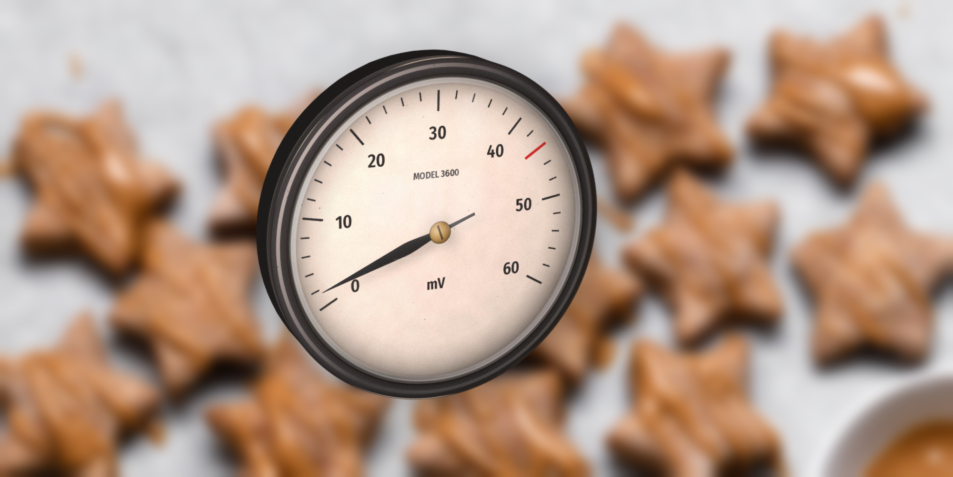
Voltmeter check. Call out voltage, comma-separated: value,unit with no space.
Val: 2,mV
